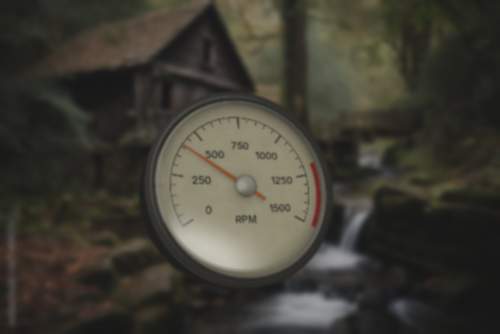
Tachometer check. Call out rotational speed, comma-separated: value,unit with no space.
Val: 400,rpm
